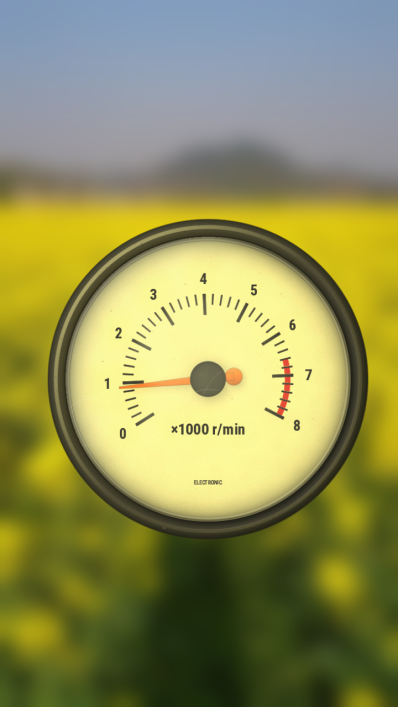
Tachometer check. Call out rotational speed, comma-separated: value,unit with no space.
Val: 900,rpm
